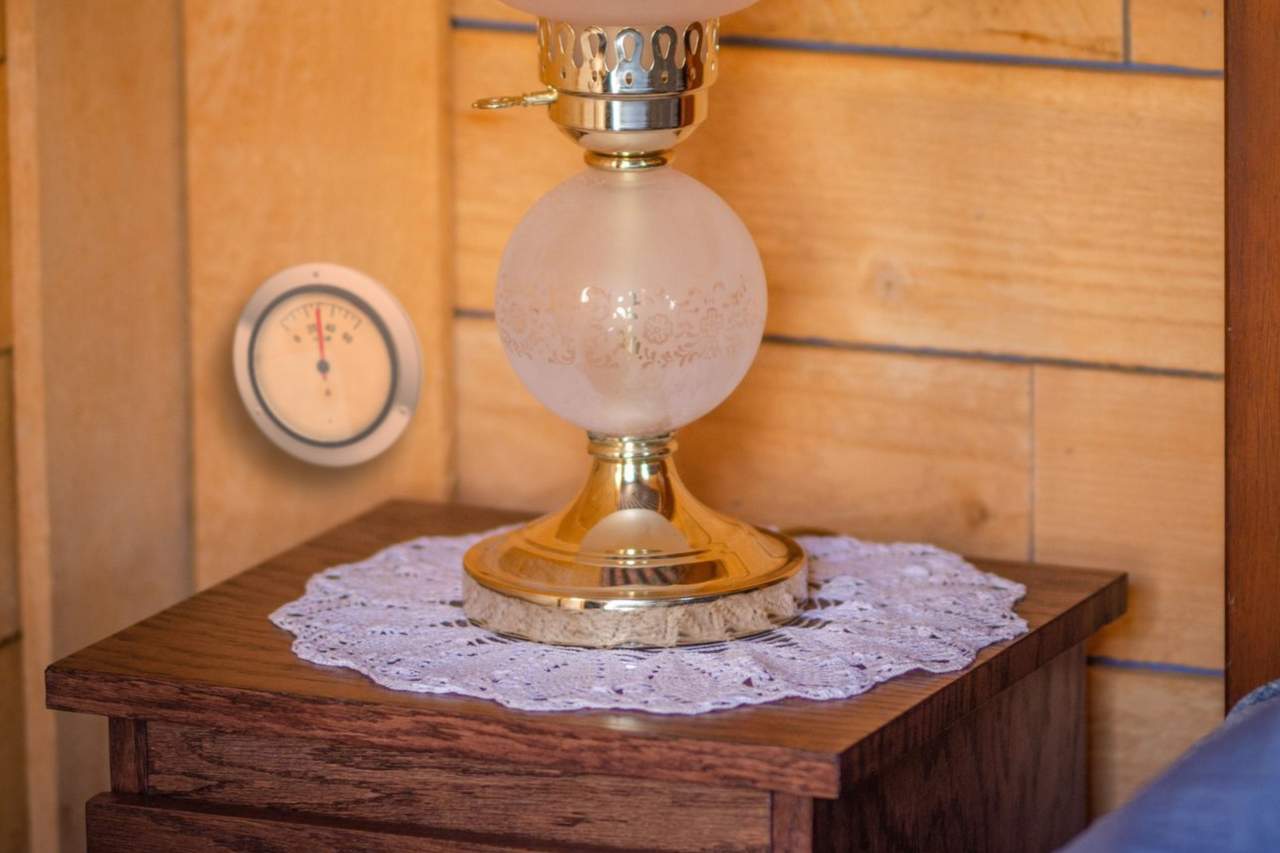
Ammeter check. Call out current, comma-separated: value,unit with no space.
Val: 30,A
